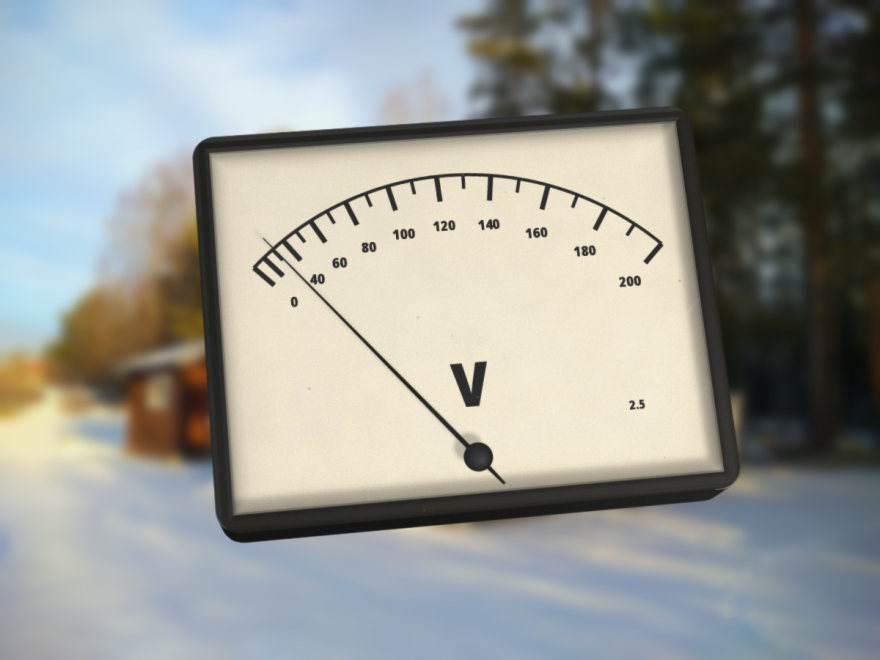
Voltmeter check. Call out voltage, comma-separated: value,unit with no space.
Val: 30,V
